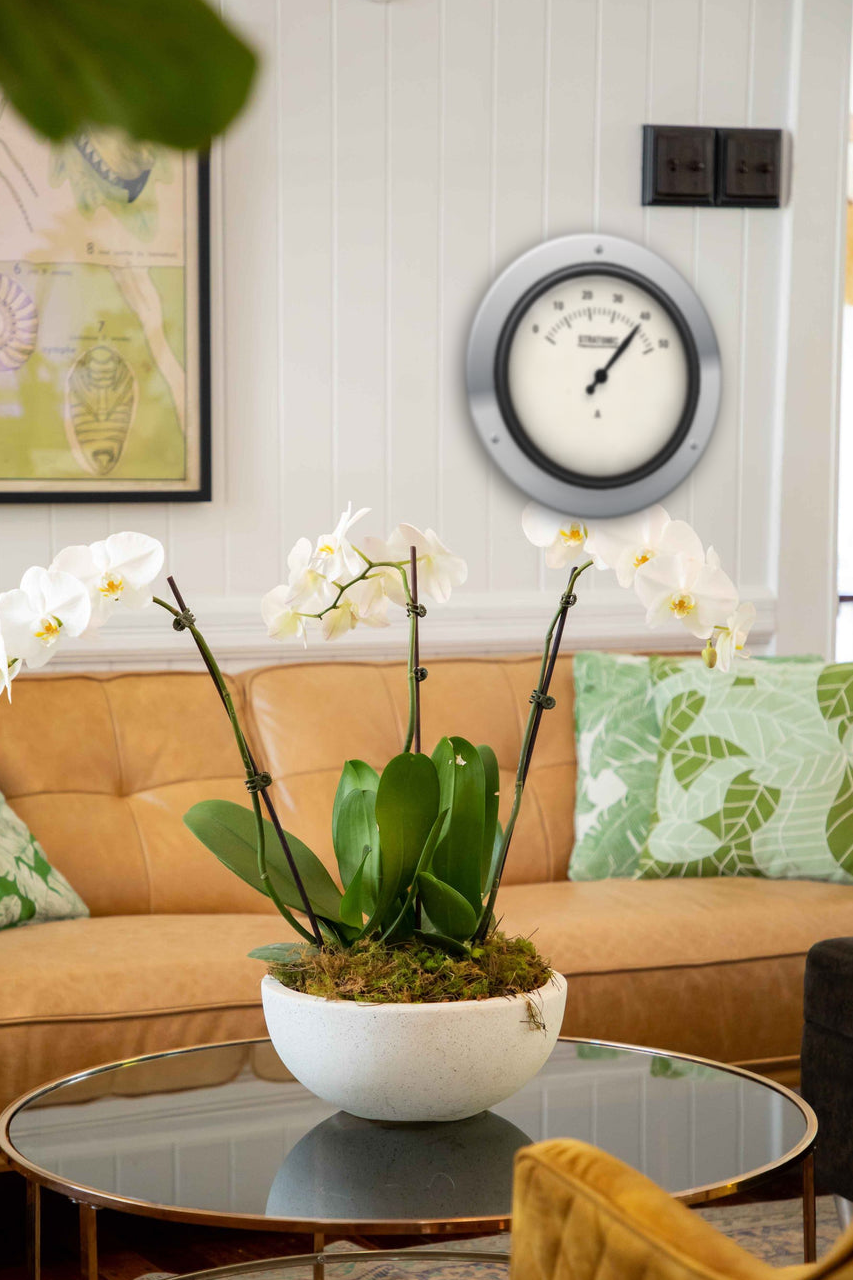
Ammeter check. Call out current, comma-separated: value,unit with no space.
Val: 40,A
